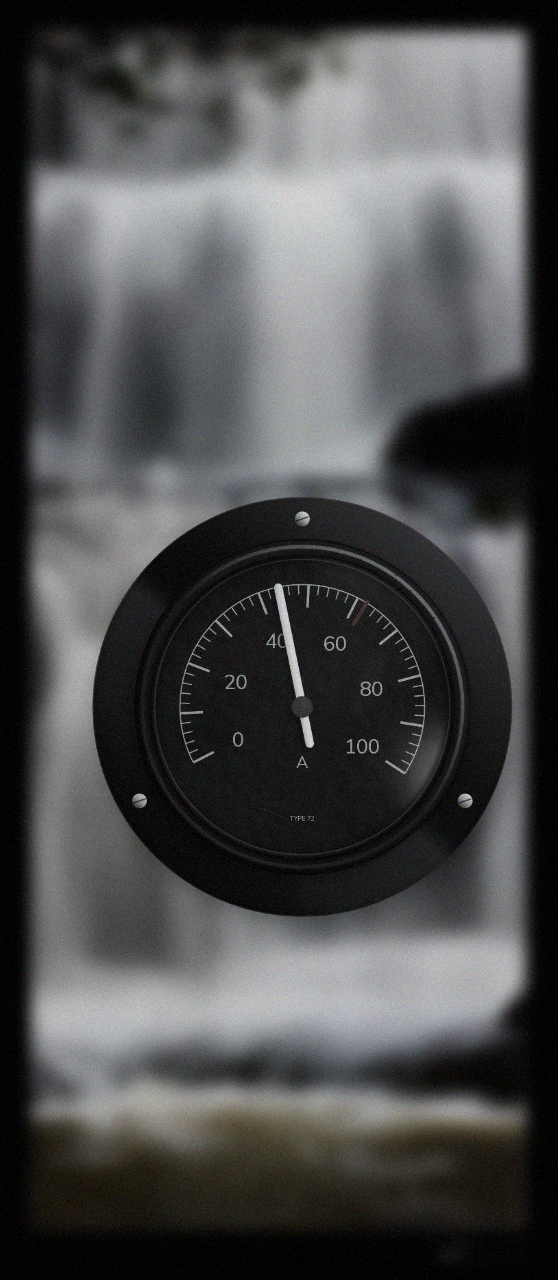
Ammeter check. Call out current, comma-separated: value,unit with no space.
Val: 44,A
